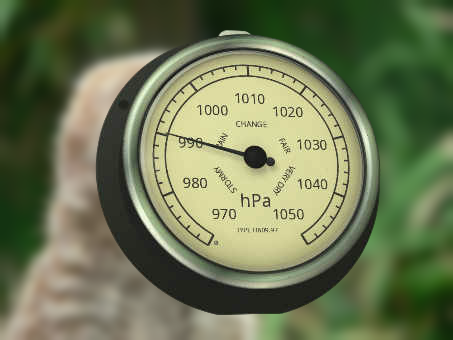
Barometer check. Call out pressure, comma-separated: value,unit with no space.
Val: 990,hPa
